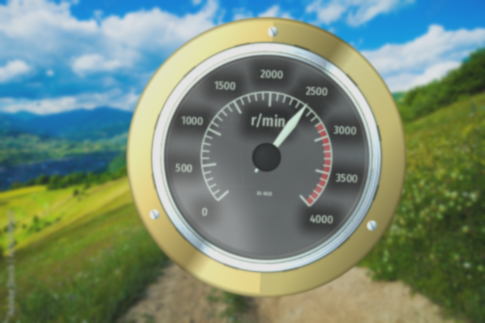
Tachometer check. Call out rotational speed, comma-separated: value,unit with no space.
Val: 2500,rpm
